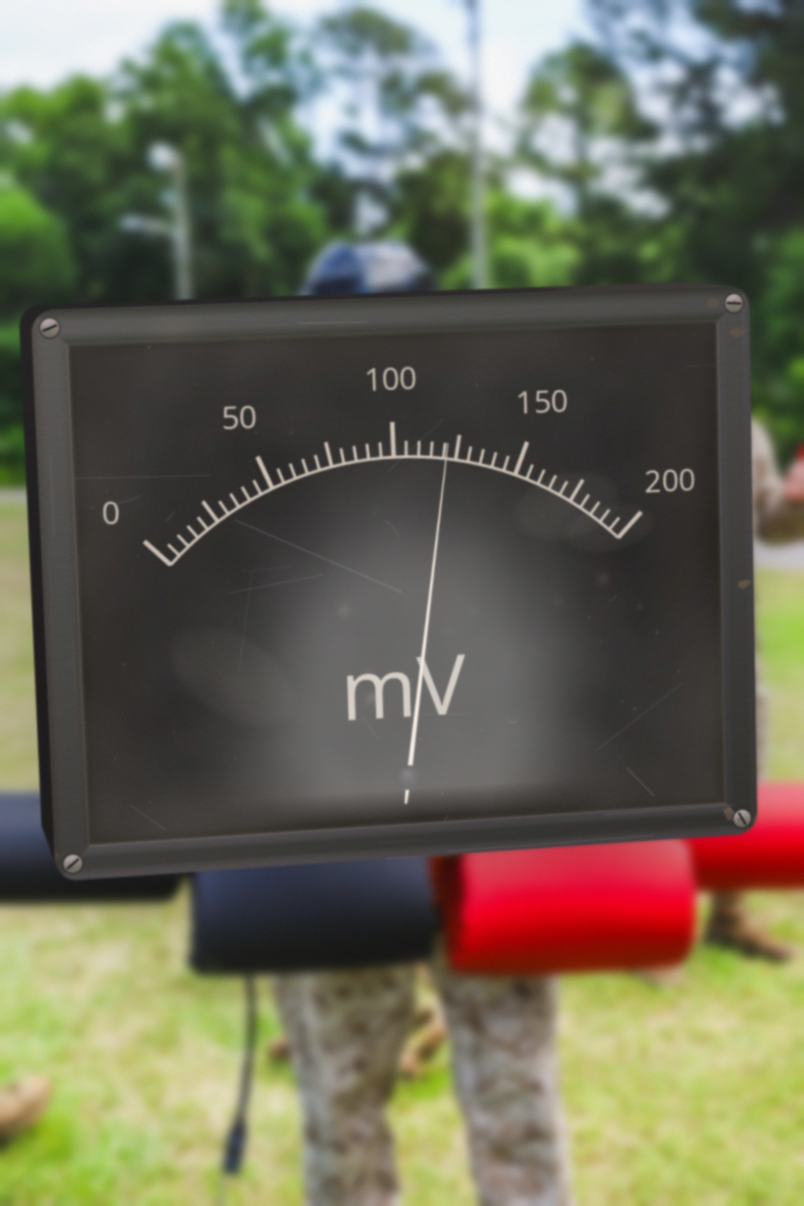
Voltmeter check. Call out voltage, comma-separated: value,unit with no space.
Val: 120,mV
